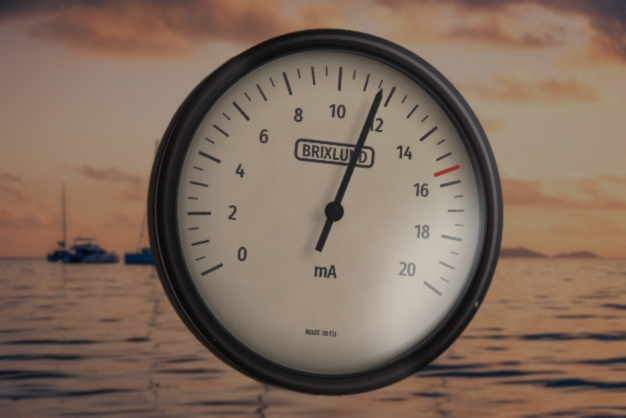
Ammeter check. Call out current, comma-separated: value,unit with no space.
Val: 11.5,mA
